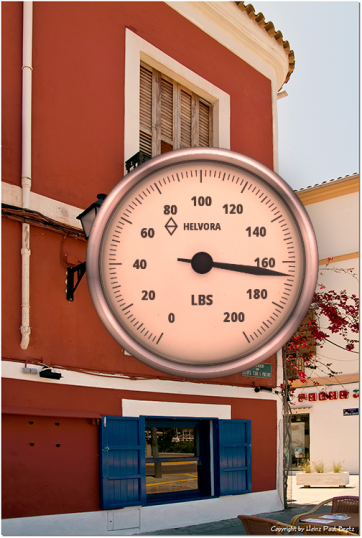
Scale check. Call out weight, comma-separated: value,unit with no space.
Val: 166,lb
